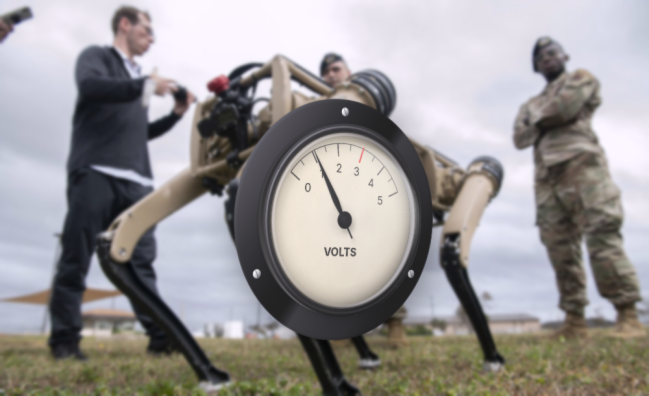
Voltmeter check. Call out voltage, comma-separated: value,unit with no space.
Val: 1,V
